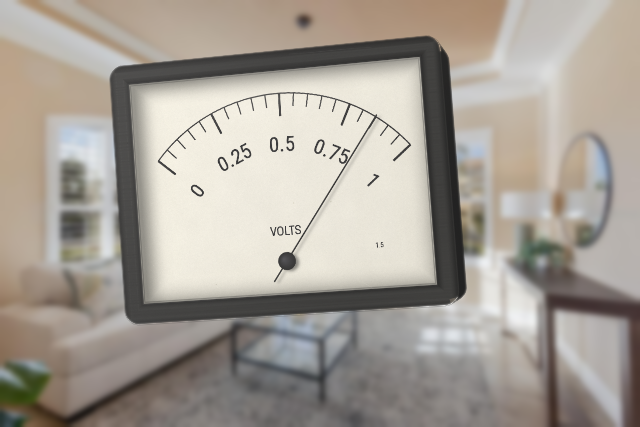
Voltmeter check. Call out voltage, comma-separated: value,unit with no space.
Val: 0.85,V
